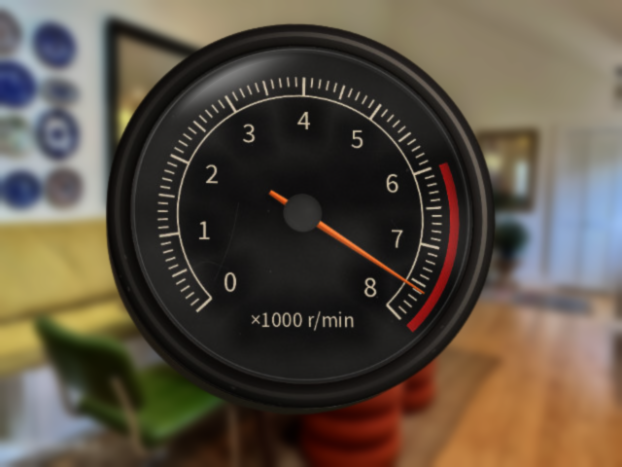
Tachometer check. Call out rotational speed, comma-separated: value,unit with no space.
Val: 7600,rpm
